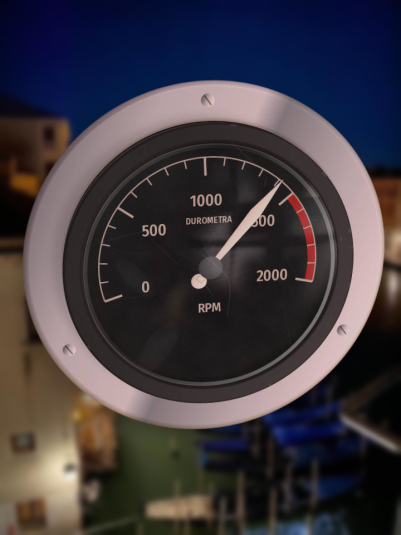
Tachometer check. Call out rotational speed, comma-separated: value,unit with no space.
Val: 1400,rpm
